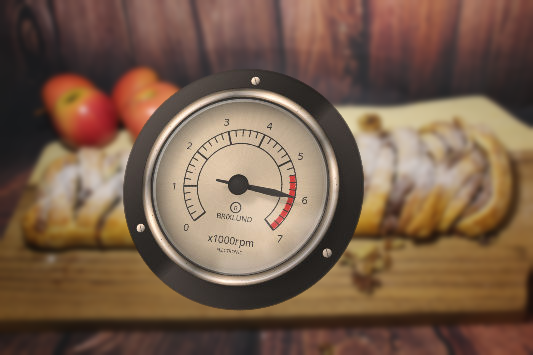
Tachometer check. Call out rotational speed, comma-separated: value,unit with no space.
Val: 6000,rpm
